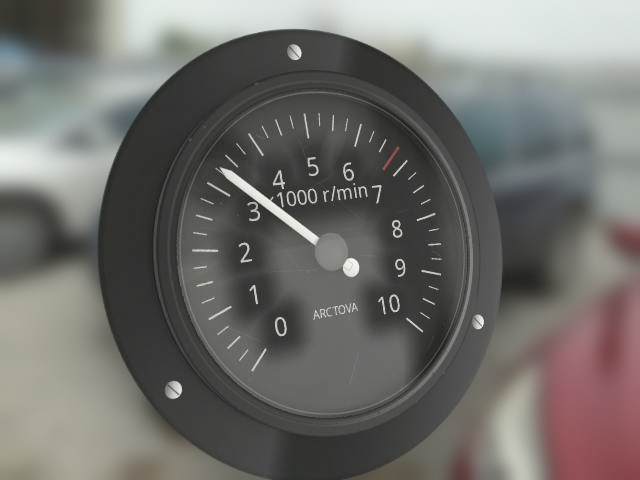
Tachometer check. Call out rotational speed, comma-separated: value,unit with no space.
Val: 3250,rpm
